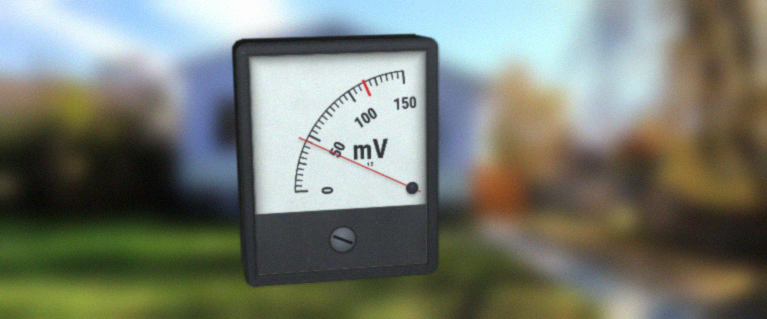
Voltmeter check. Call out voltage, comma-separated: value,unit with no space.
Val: 45,mV
